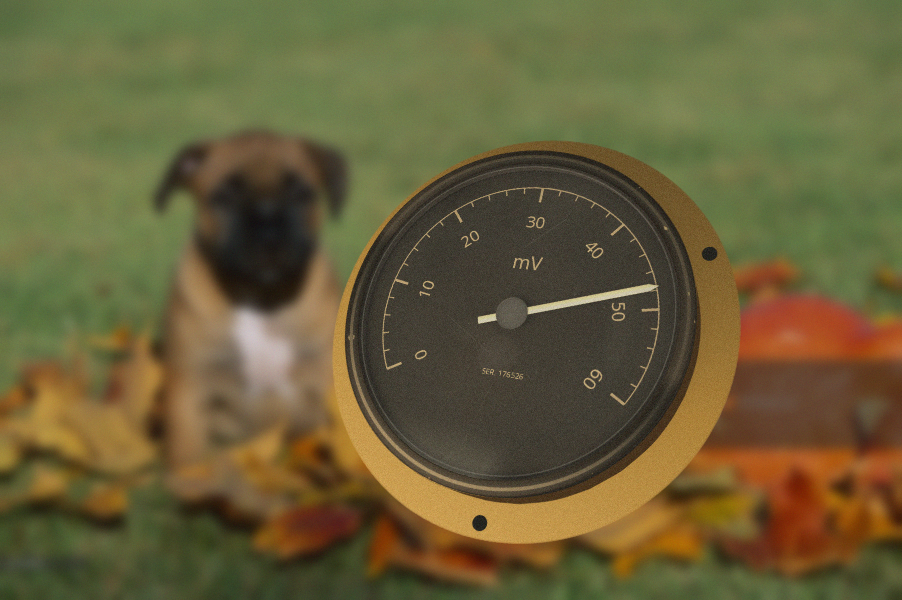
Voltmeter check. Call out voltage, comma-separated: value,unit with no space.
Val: 48,mV
